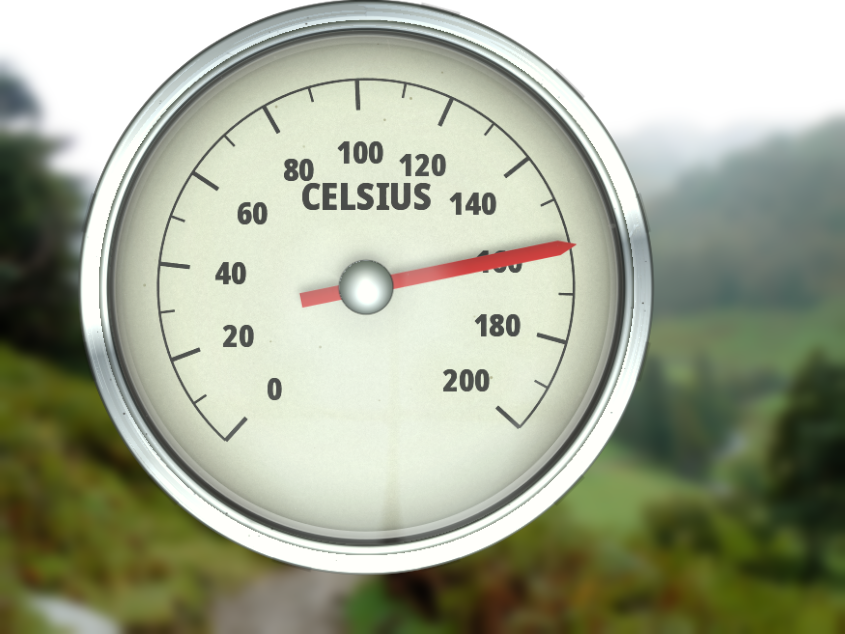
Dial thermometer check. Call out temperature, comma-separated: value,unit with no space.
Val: 160,°C
